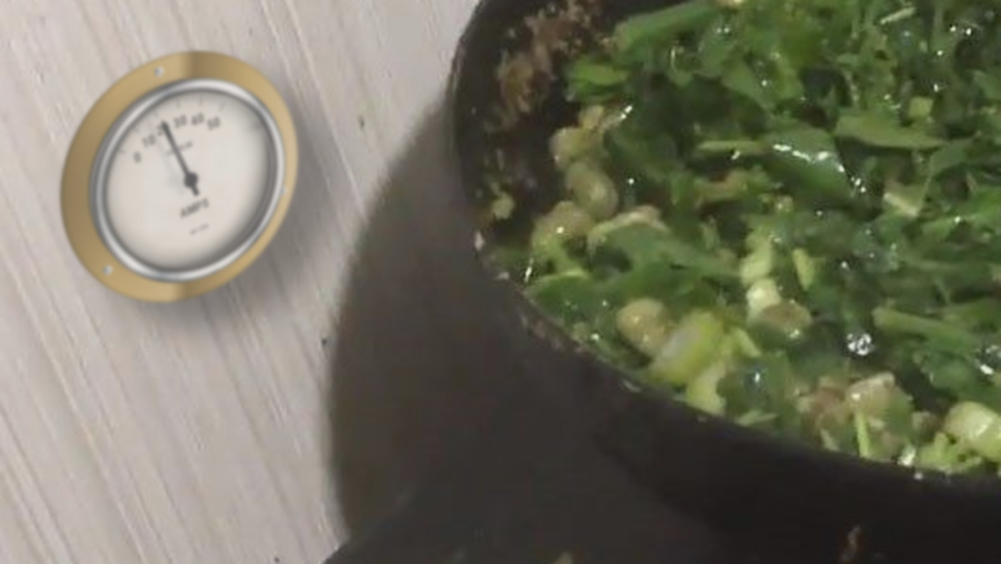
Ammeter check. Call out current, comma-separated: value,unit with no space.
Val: 20,A
